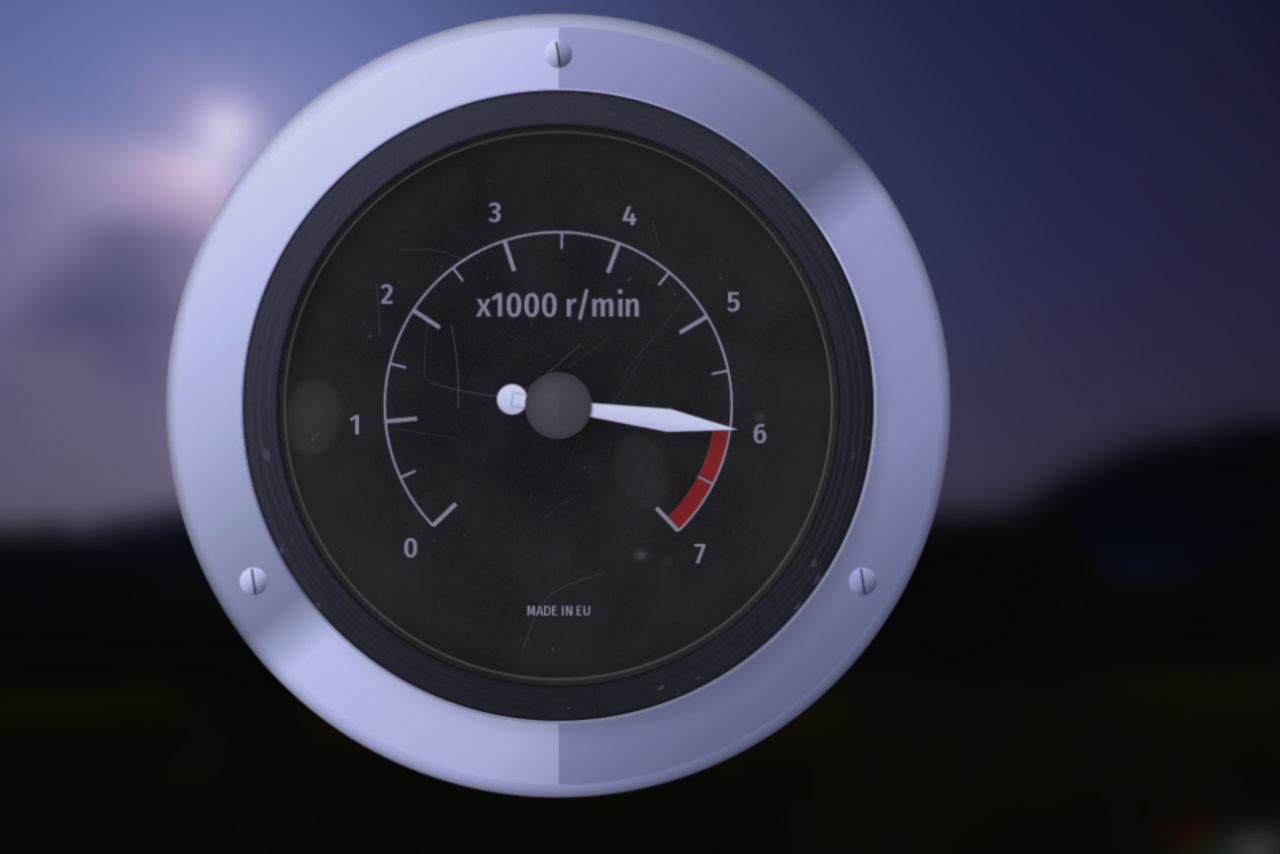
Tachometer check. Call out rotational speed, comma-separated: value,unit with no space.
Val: 6000,rpm
